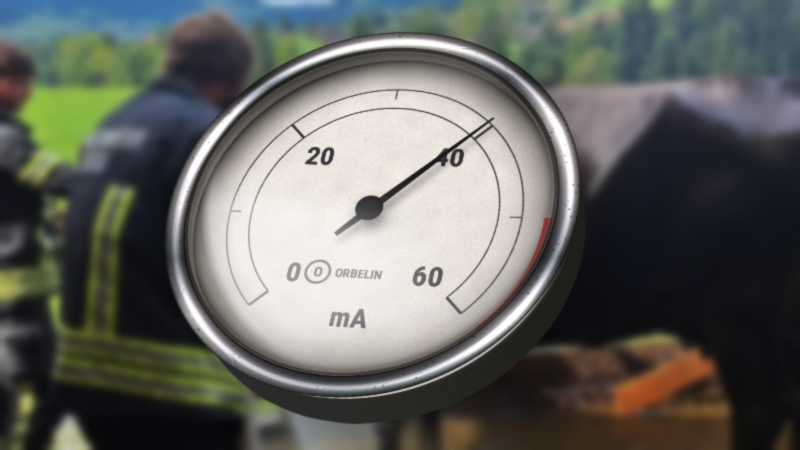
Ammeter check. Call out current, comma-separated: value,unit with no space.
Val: 40,mA
